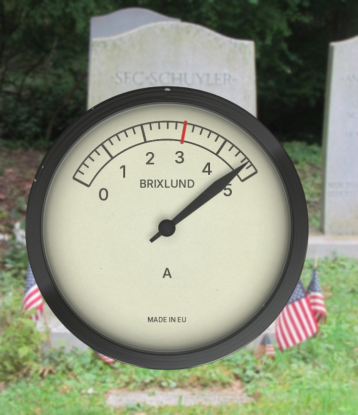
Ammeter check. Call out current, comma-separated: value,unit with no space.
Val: 4.7,A
